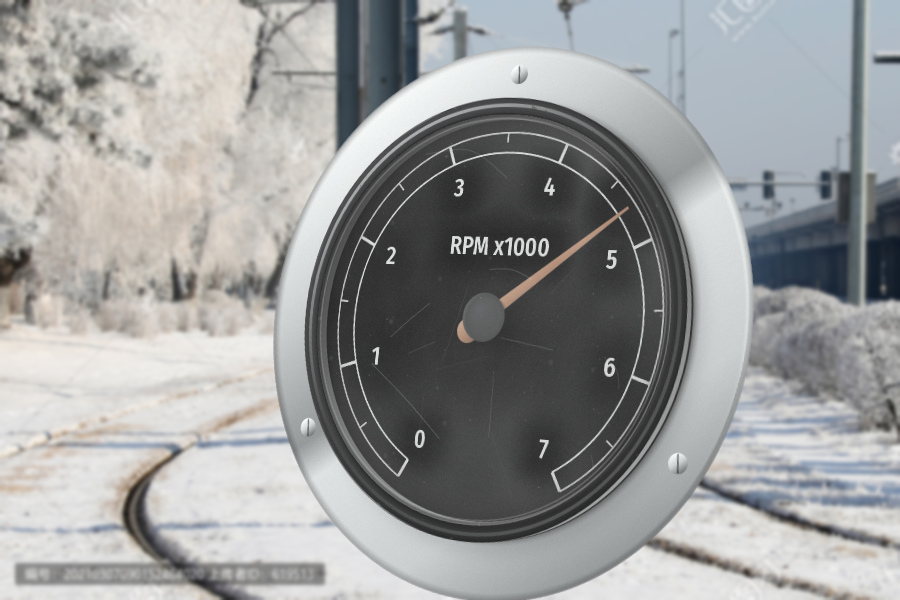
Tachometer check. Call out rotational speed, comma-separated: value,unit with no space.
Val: 4750,rpm
